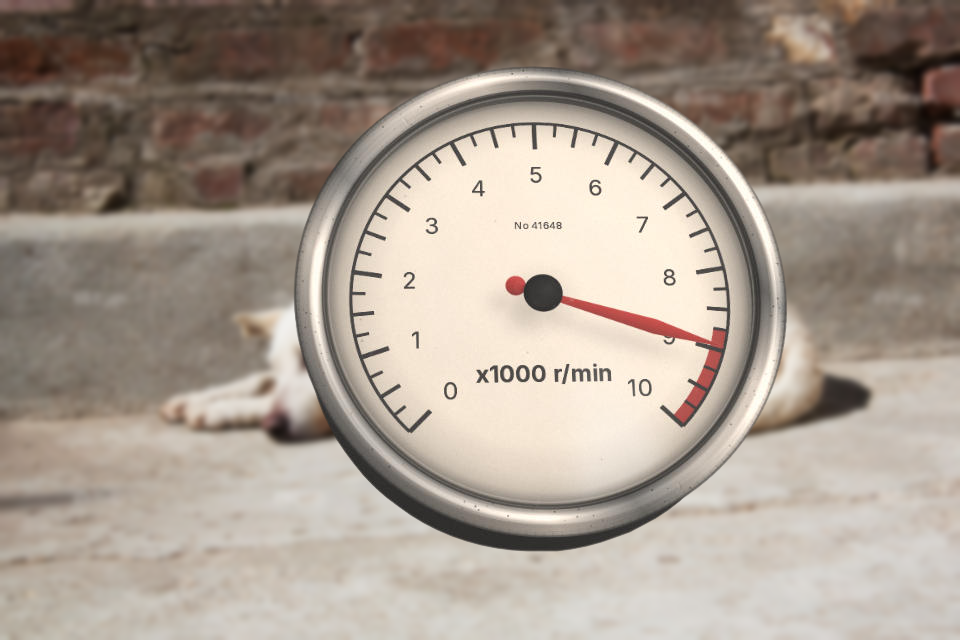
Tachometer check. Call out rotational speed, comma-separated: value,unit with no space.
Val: 9000,rpm
